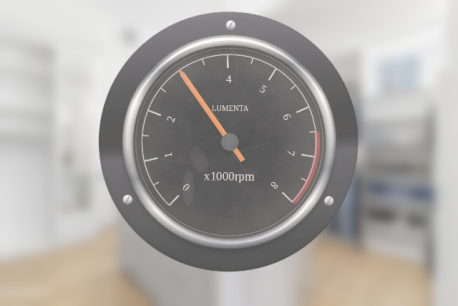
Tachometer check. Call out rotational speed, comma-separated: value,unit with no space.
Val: 3000,rpm
